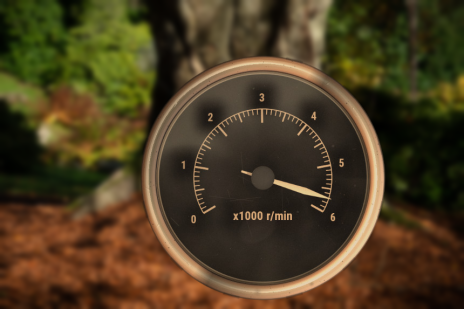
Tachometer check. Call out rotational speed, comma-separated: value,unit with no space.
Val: 5700,rpm
